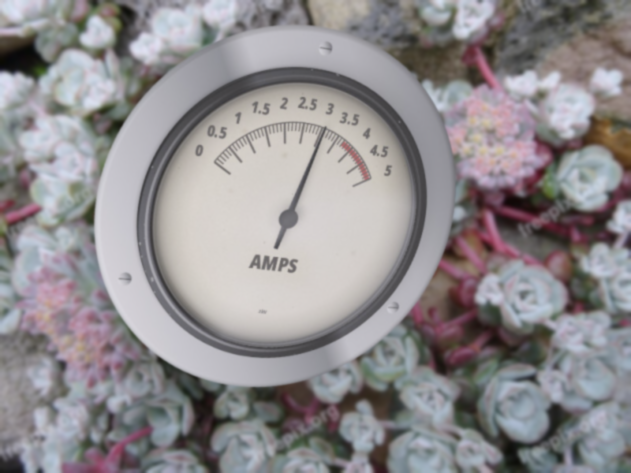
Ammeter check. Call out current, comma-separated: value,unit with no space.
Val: 3,A
